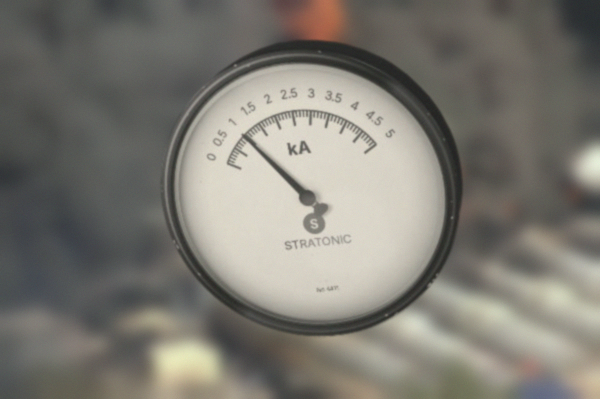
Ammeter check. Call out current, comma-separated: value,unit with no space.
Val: 1,kA
